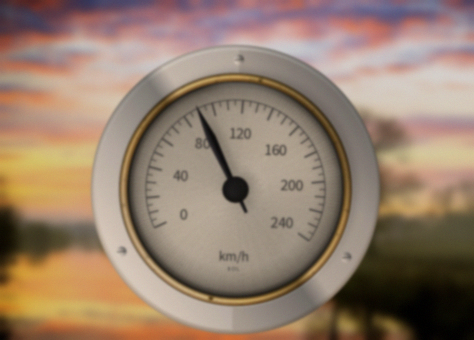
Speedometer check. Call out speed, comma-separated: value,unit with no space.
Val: 90,km/h
